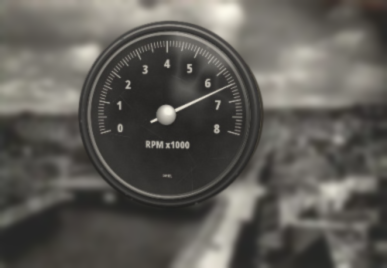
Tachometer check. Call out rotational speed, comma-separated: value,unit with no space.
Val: 6500,rpm
